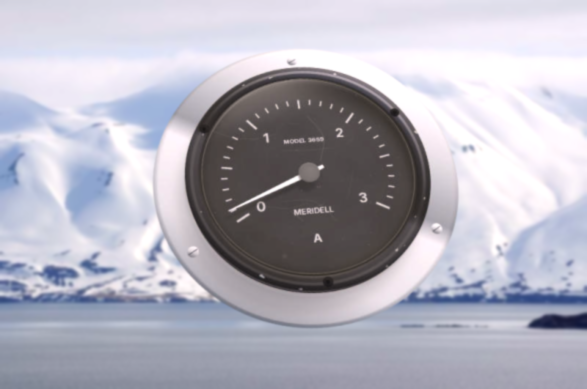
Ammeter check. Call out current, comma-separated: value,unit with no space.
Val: 0.1,A
